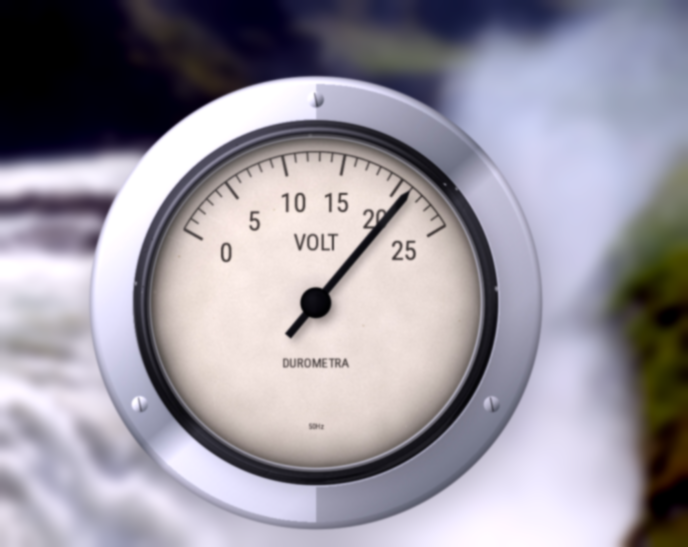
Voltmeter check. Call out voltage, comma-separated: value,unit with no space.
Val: 21,V
